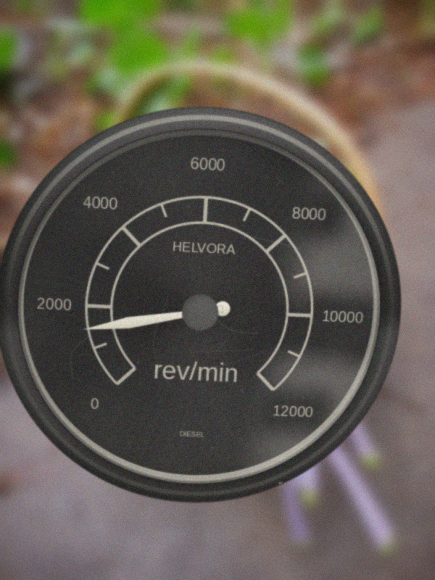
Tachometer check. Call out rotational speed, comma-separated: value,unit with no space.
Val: 1500,rpm
